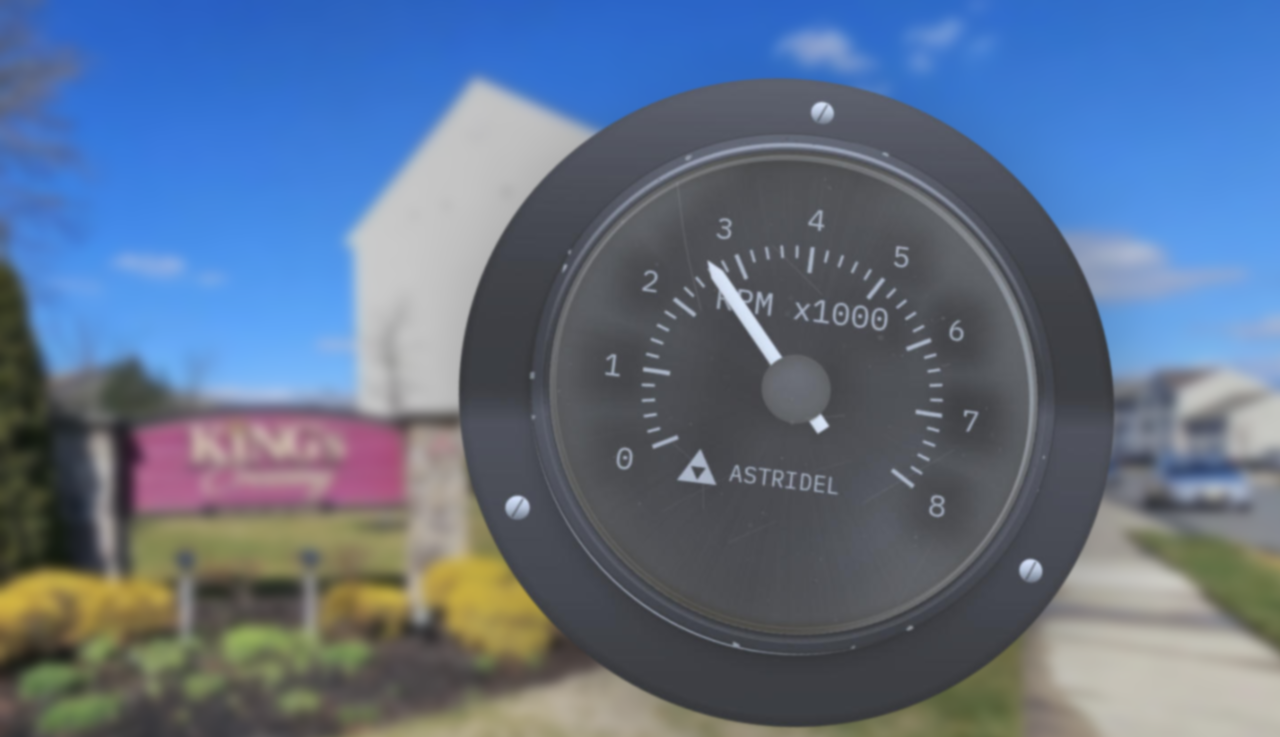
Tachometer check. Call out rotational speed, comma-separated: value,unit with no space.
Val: 2600,rpm
